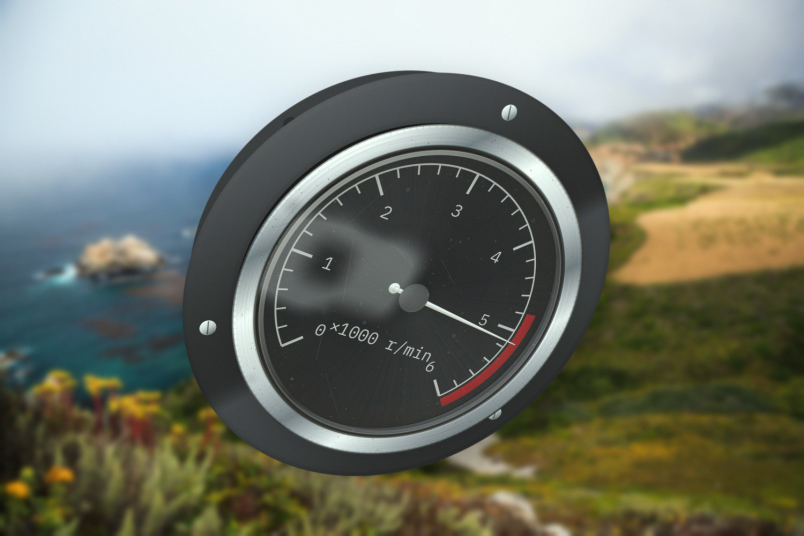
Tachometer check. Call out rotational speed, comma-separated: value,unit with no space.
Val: 5100,rpm
